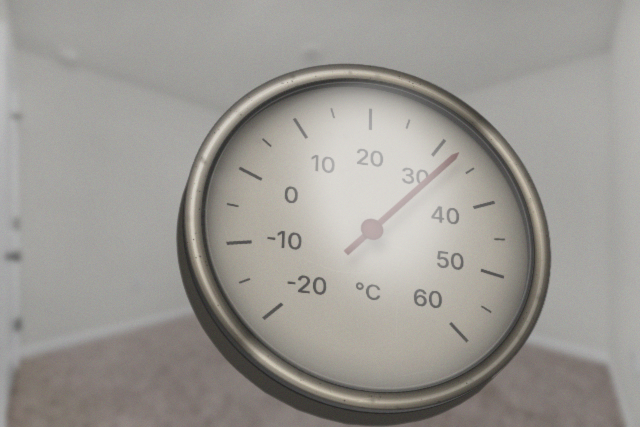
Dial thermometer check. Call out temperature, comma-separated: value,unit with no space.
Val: 32.5,°C
